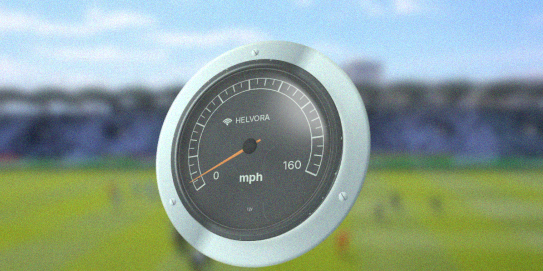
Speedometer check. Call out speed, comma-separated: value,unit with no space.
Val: 5,mph
